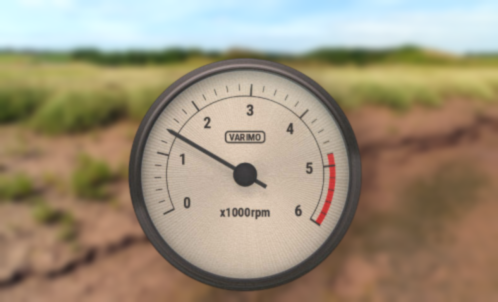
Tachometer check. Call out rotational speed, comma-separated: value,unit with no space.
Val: 1400,rpm
